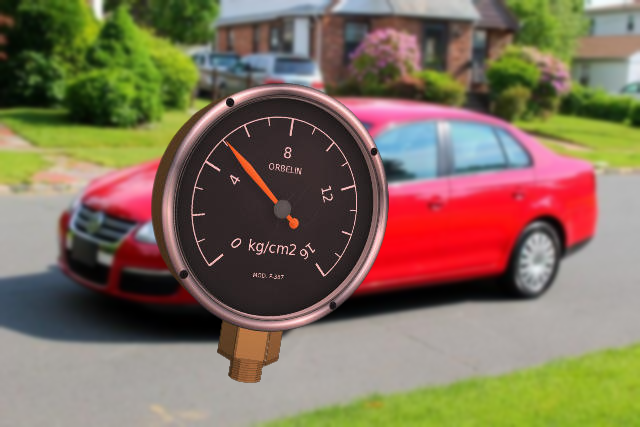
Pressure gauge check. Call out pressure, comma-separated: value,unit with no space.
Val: 5,kg/cm²
